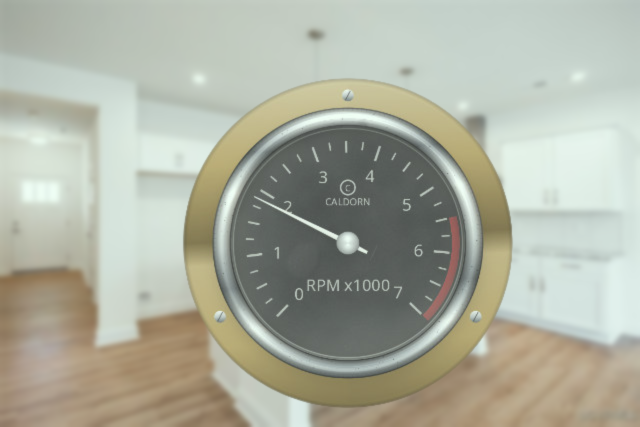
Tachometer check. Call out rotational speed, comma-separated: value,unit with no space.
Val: 1875,rpm
